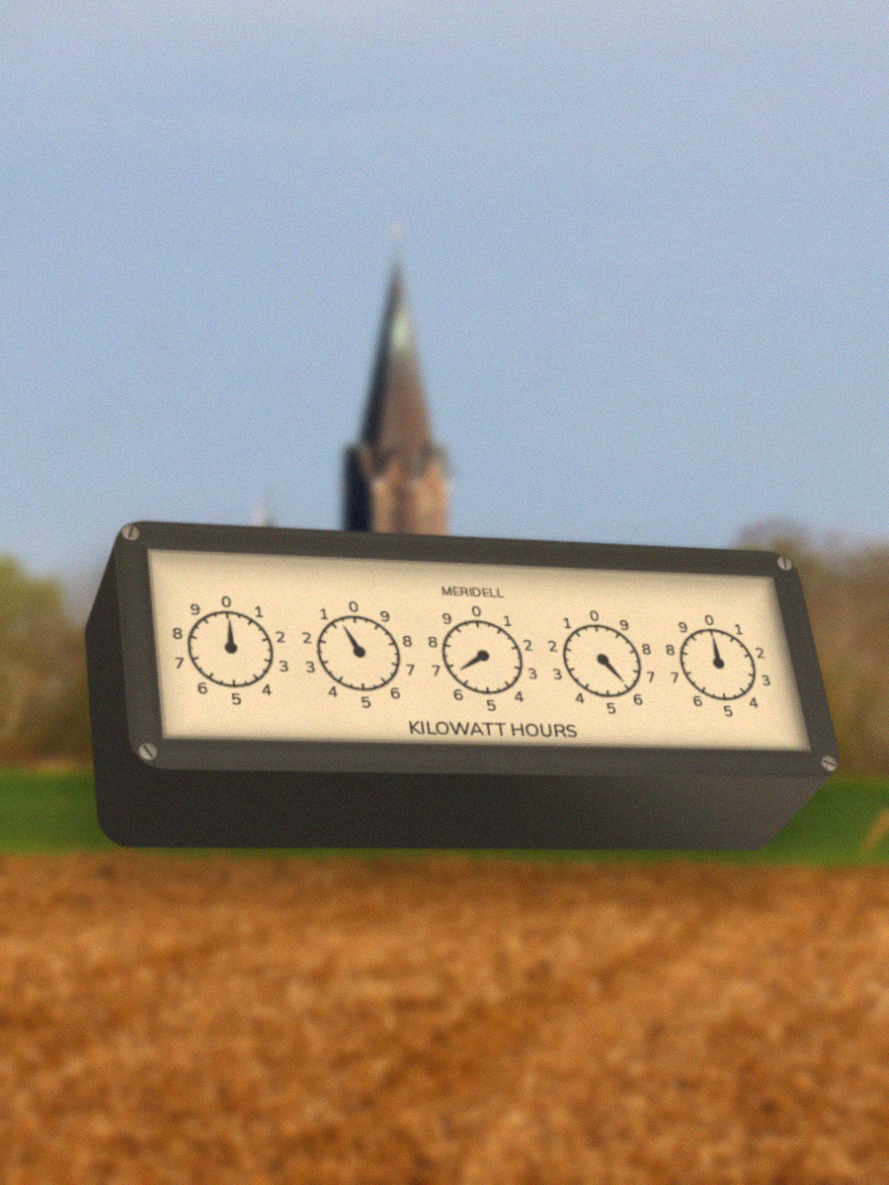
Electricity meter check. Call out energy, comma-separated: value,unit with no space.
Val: 660,kWh
